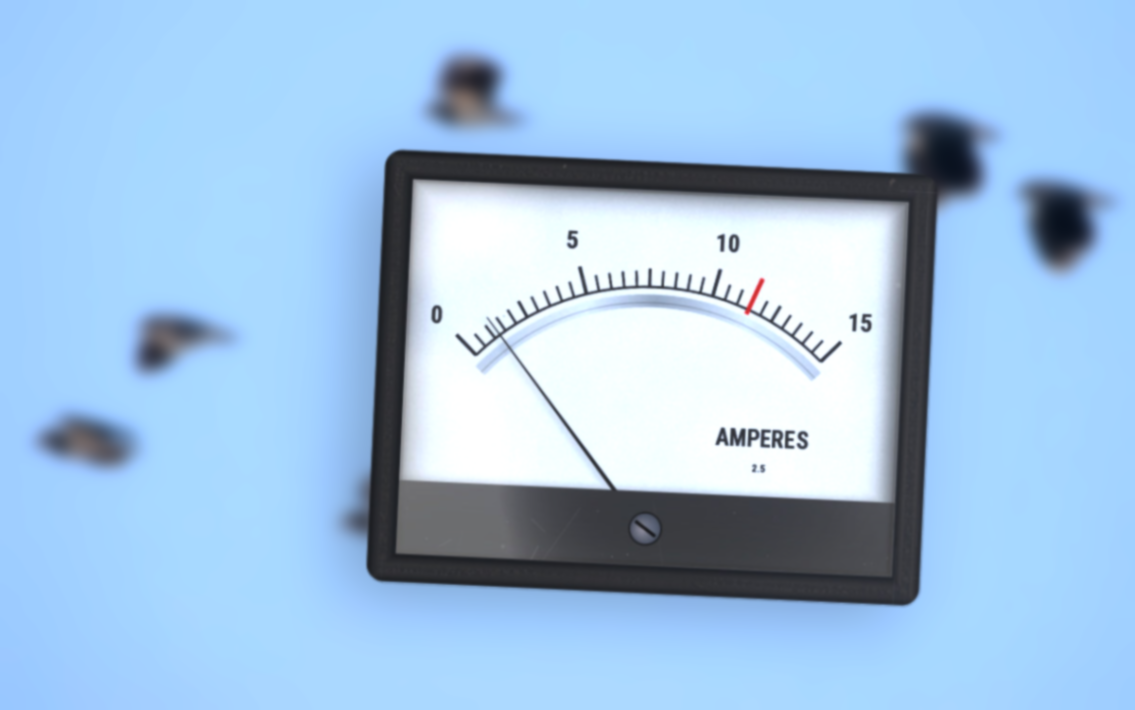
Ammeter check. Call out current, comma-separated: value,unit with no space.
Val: 1.25,A
